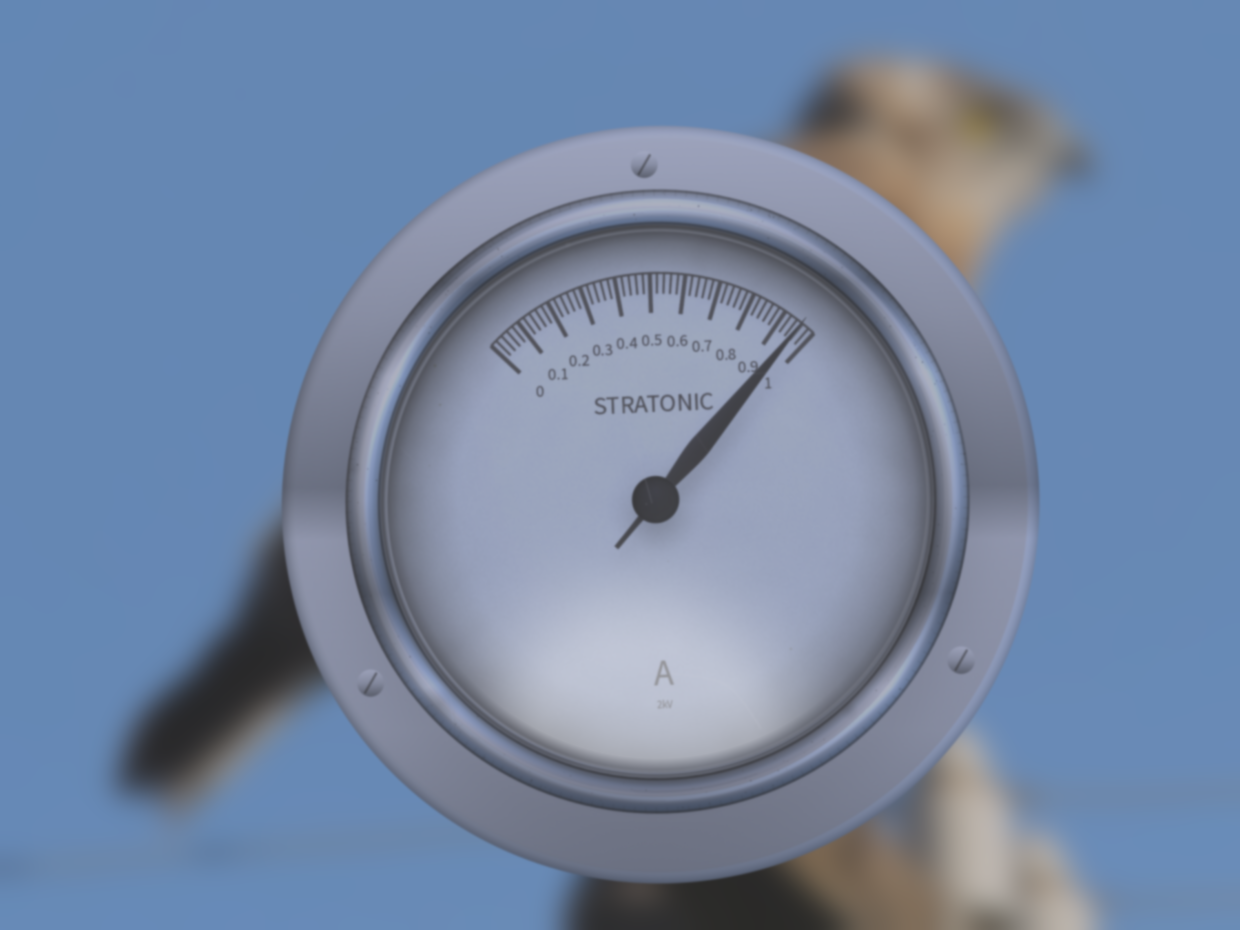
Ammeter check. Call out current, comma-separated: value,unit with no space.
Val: 0.96,A
